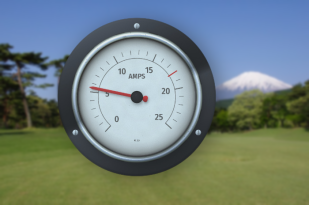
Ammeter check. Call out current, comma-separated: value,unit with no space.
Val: 5.5,A
